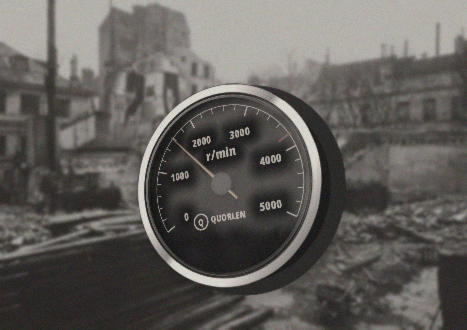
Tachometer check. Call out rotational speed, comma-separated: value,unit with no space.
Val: 1600,rpm
